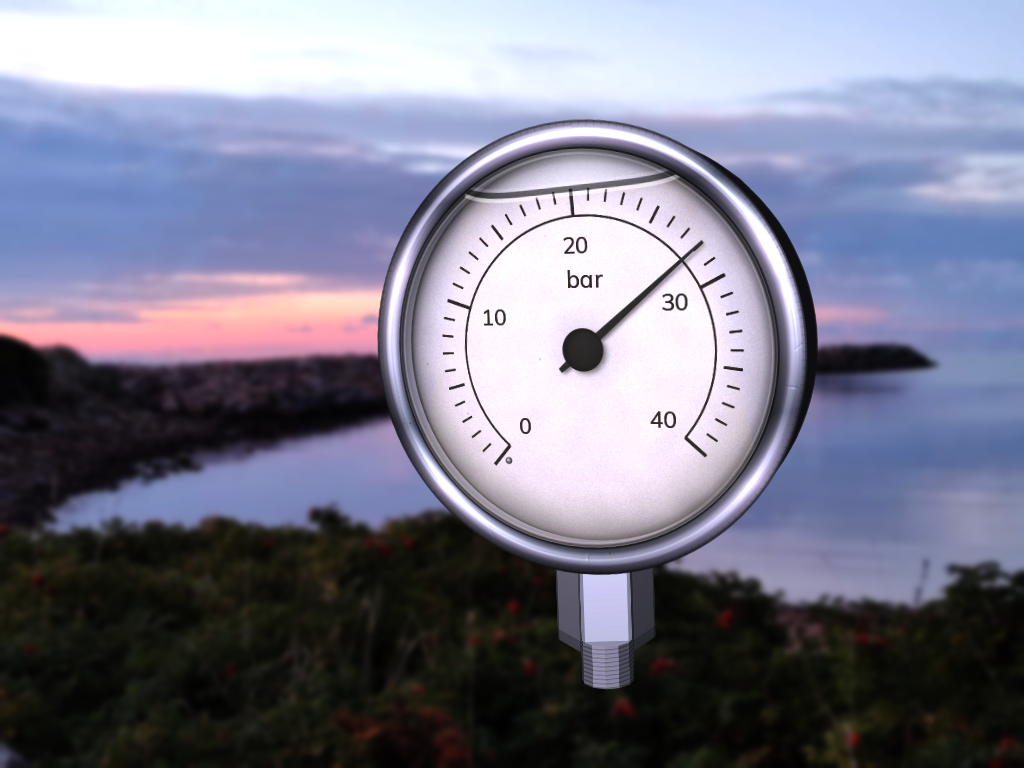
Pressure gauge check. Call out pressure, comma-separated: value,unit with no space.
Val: 28,bar
